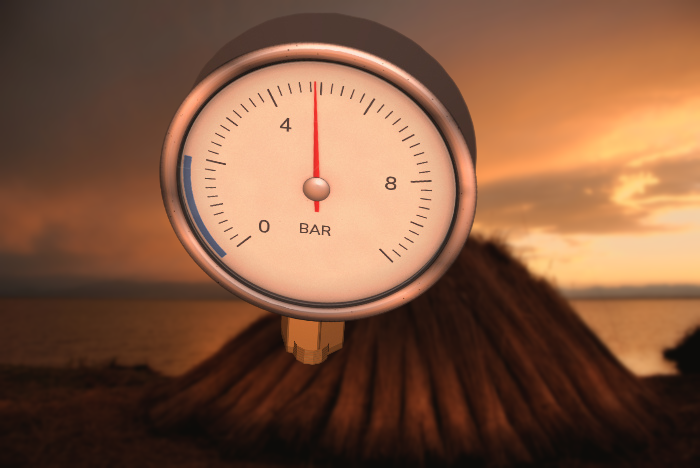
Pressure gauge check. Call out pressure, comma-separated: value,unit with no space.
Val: 4.9,bar
